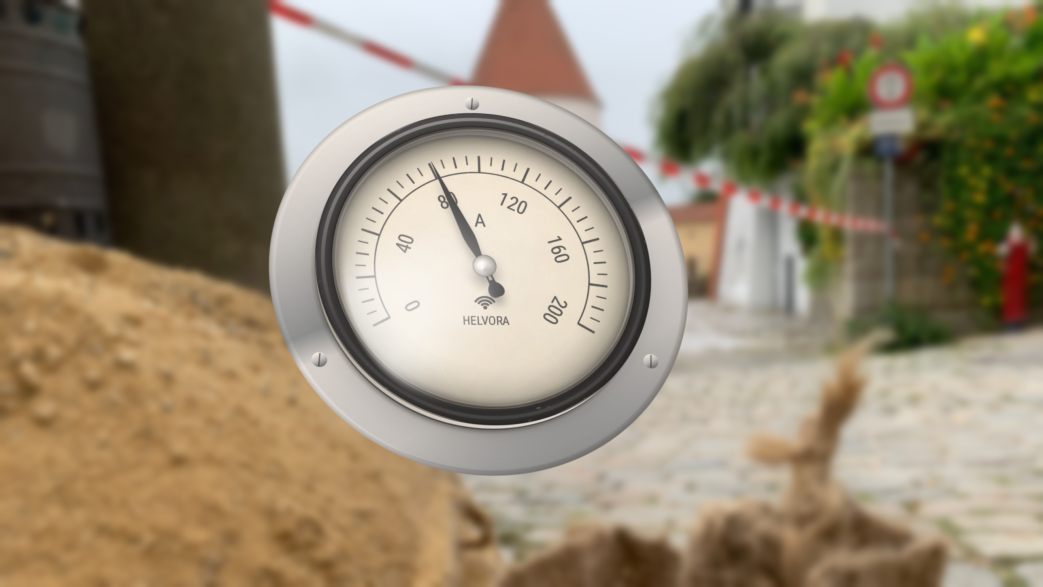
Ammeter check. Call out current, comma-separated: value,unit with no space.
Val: 80,A
